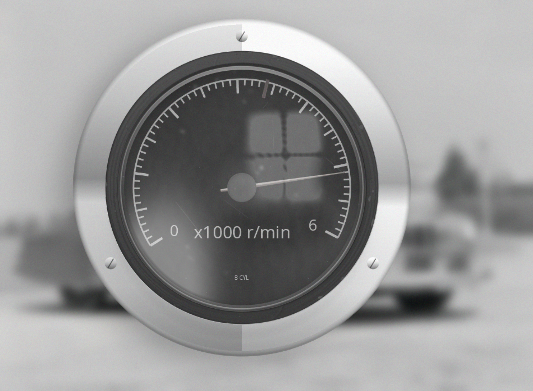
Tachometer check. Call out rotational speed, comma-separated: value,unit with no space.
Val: 5100,rpm
